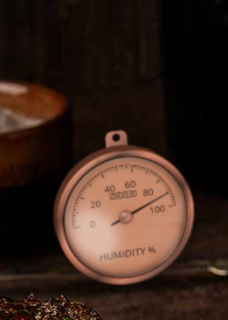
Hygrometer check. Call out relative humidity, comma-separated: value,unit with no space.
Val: 90,%
